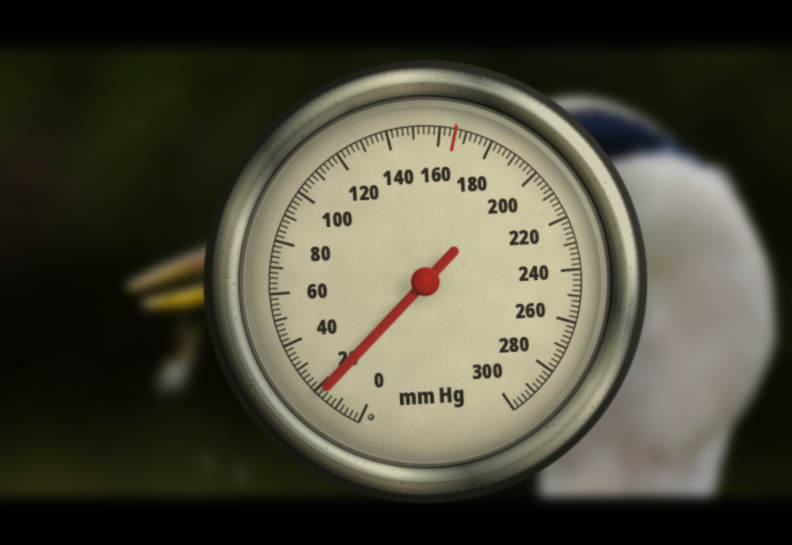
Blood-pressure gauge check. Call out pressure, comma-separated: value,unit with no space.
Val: 18,mmHg
